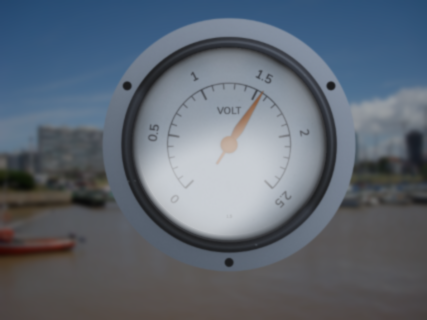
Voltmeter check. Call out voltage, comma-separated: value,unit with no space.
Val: 1.55,V
